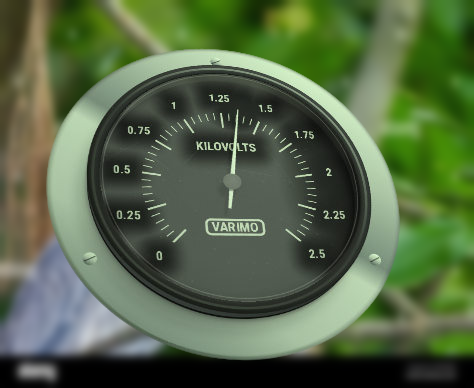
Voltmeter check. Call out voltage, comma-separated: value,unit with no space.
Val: 1.35,kV
